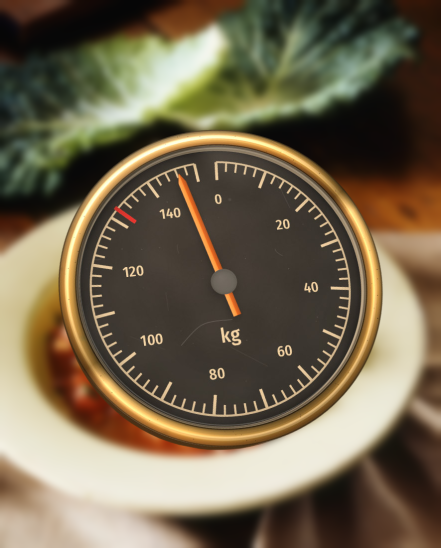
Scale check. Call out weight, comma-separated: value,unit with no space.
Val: 146,kg
